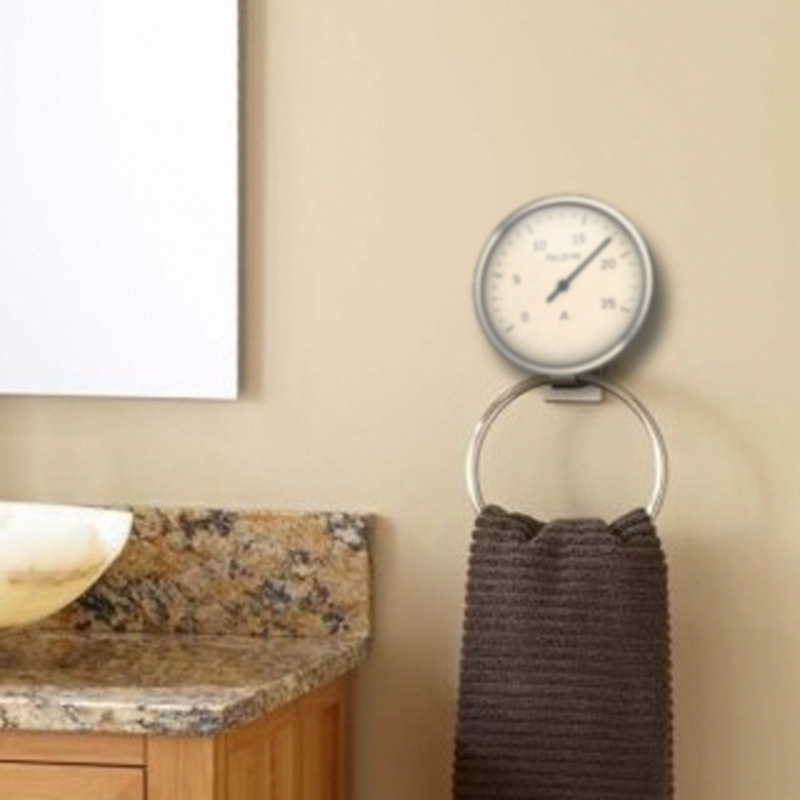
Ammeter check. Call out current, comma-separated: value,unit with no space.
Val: 18,A
